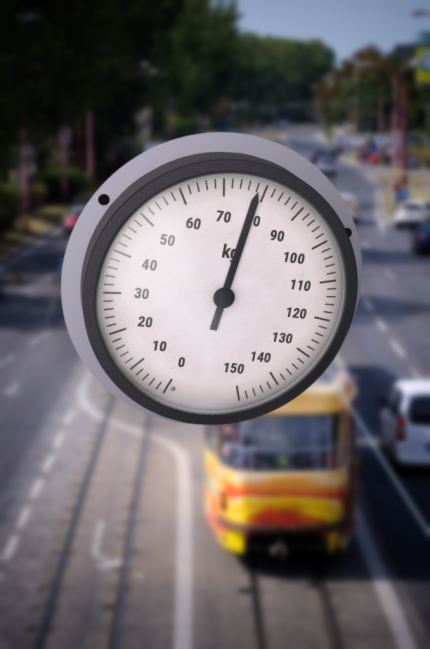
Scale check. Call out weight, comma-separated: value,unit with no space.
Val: 78,kg
